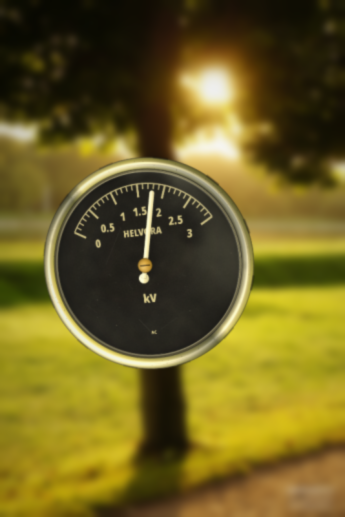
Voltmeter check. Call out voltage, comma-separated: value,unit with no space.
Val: 1.8,kV
